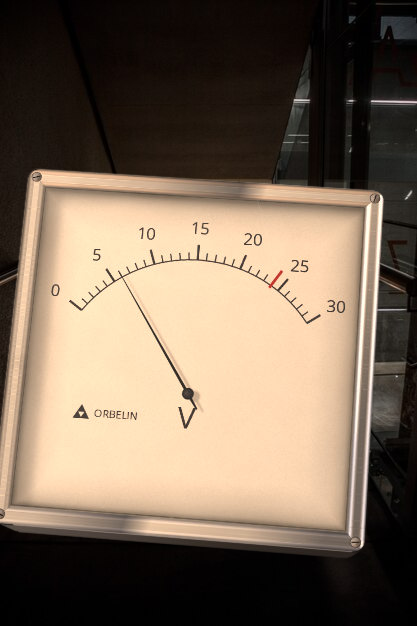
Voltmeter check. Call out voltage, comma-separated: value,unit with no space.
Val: 6,V
